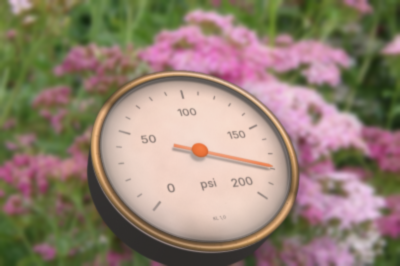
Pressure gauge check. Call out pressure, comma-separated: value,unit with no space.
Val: 180,psi
